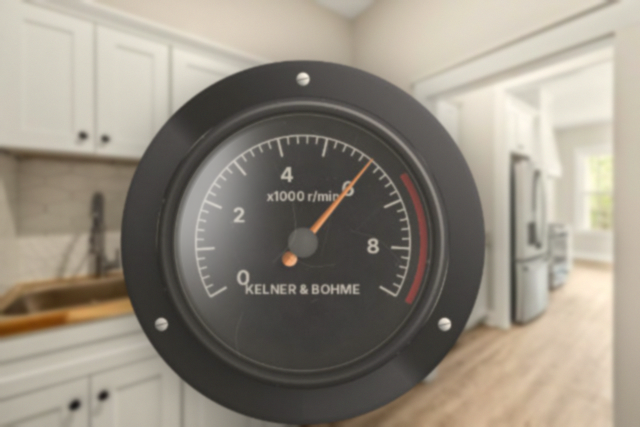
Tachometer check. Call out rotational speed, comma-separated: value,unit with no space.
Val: 6000,rpm
